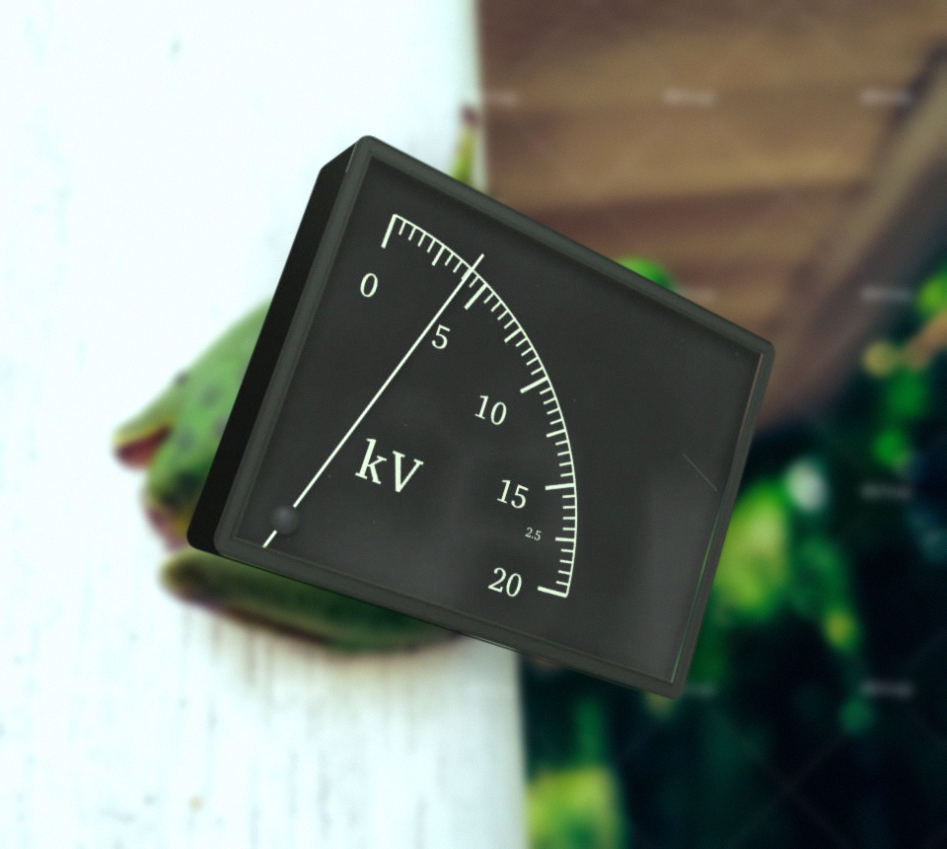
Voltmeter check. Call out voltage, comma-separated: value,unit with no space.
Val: 4,kV
